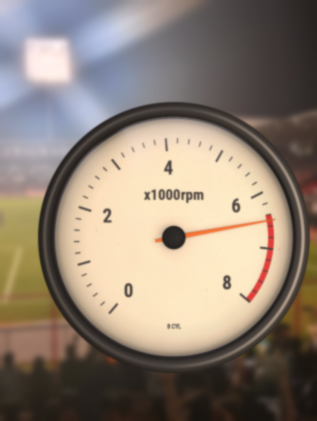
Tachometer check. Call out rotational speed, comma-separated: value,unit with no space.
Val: 6500,rpm
